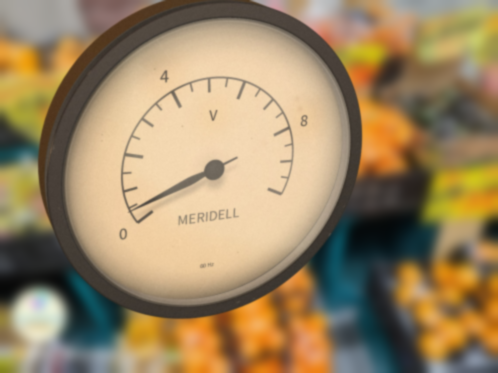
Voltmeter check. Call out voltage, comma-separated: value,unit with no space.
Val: 0.5,V
